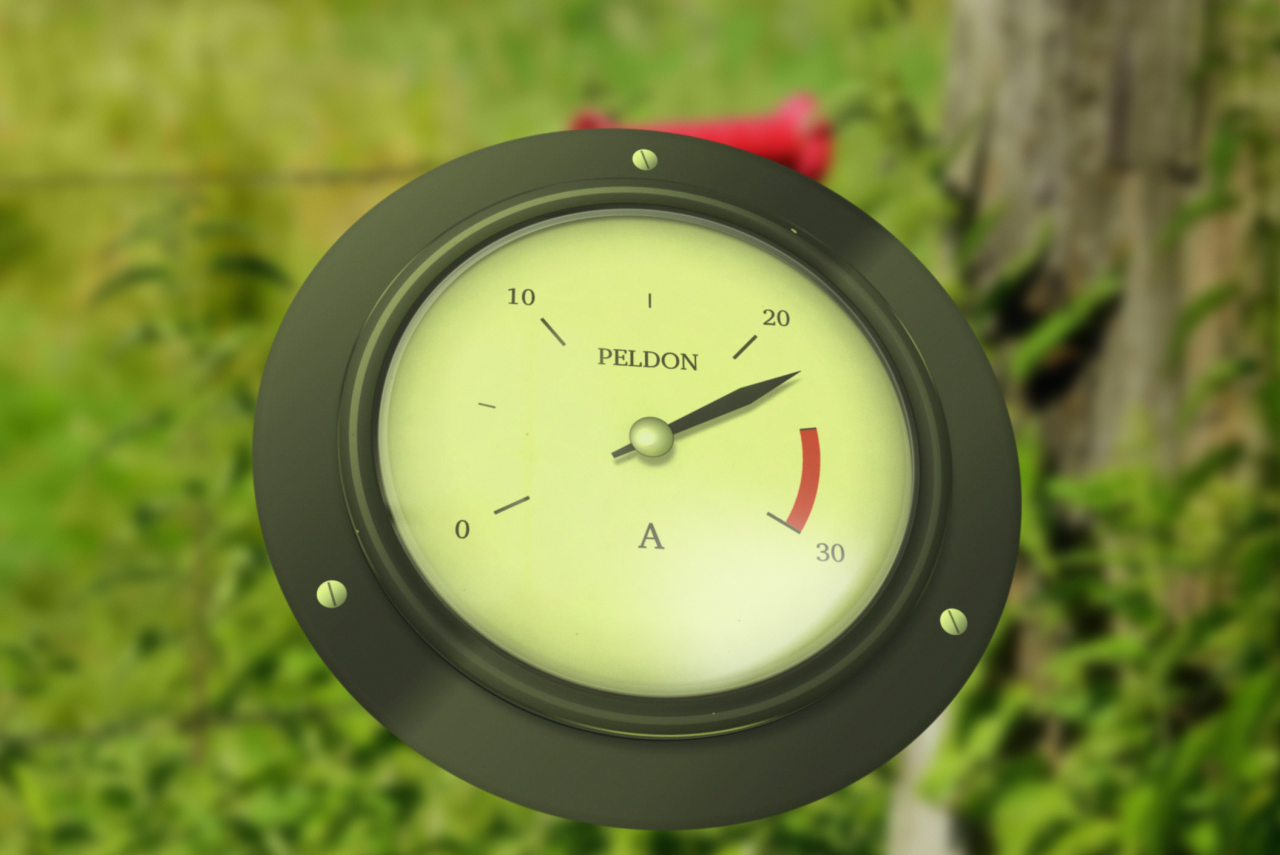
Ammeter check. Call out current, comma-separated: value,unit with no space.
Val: 22.5,A
